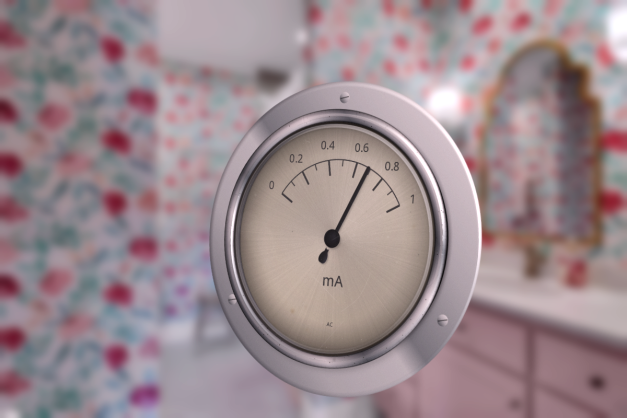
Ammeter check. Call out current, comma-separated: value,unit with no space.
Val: 0.7,mA
